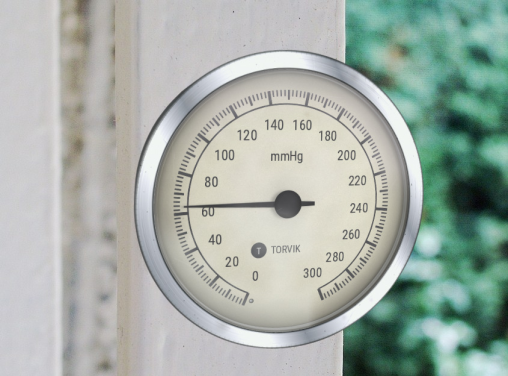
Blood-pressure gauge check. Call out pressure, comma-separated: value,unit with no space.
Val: 64,mmHg
